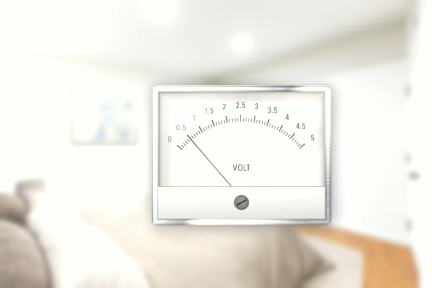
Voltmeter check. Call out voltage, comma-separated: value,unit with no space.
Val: 0.5,V
